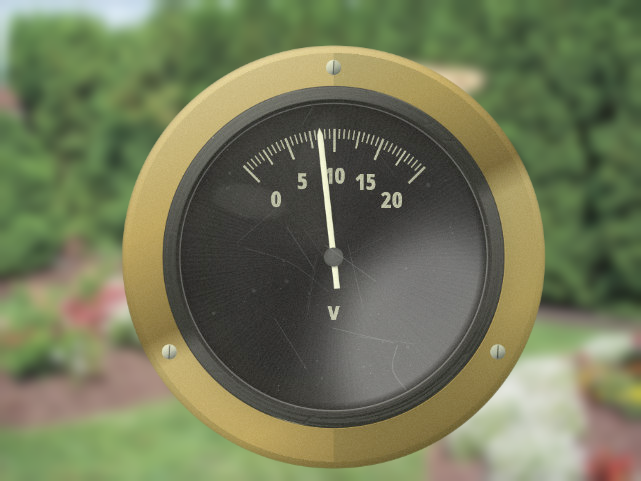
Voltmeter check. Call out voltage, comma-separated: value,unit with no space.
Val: 8.5,V
